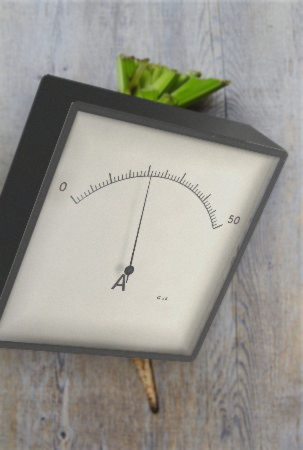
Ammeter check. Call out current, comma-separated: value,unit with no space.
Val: 20,A
